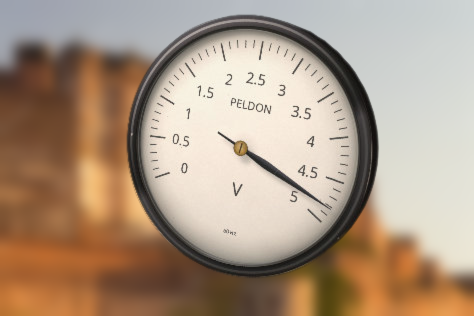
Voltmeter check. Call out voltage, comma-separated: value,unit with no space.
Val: 4.8,V
